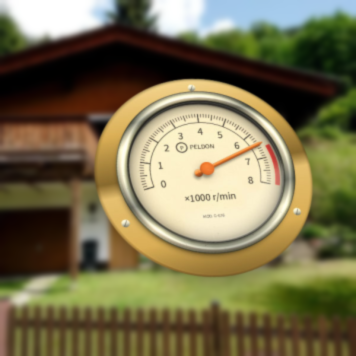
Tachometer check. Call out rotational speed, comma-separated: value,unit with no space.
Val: 6500,rpm
